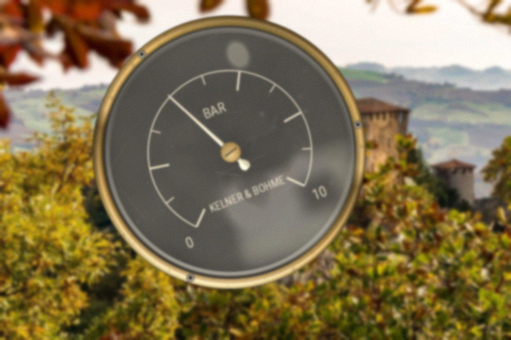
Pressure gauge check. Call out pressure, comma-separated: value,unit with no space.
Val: 4,bar
